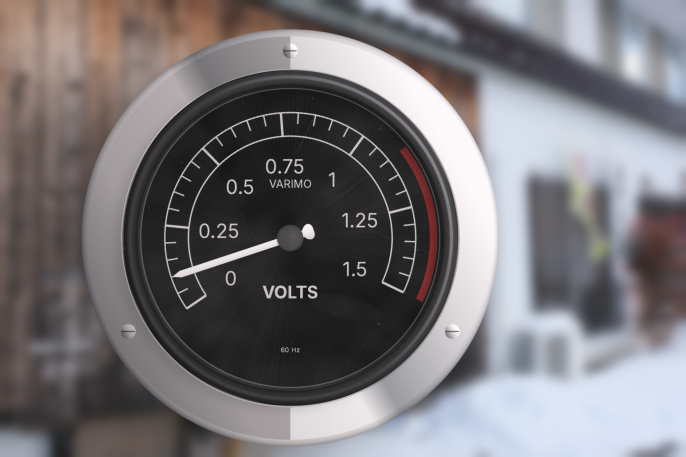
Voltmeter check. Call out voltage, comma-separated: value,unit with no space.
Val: 0.1,V
